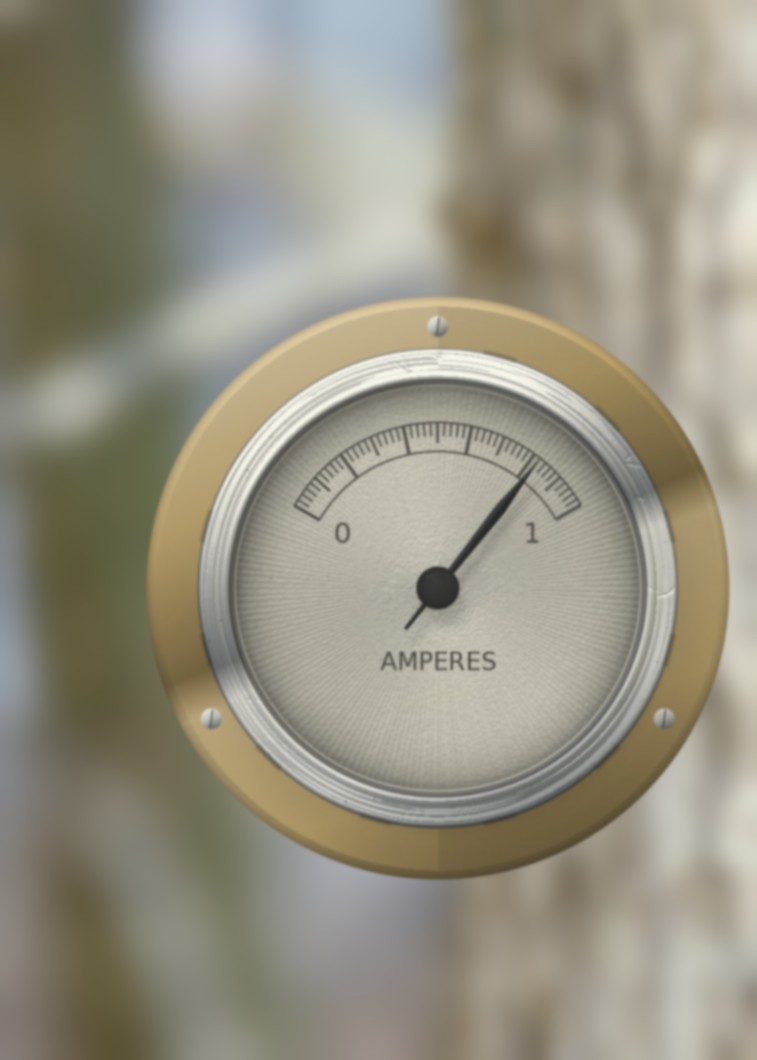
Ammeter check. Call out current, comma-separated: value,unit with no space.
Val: 0.82,A
